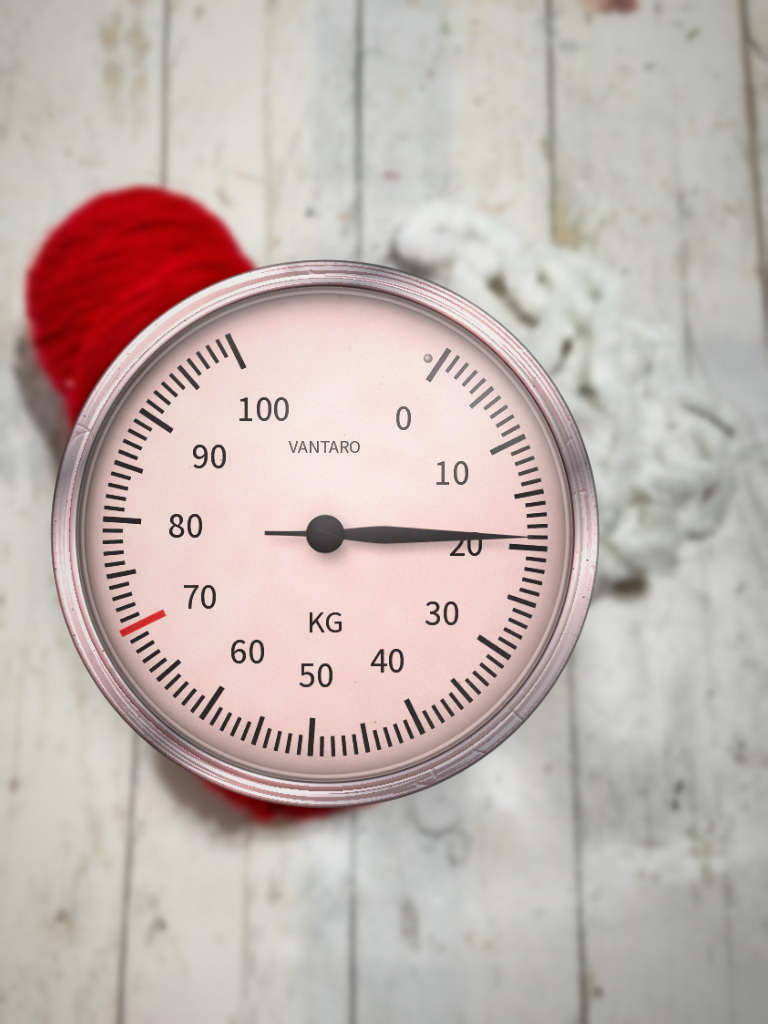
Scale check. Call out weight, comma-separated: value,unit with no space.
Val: 19,kg
